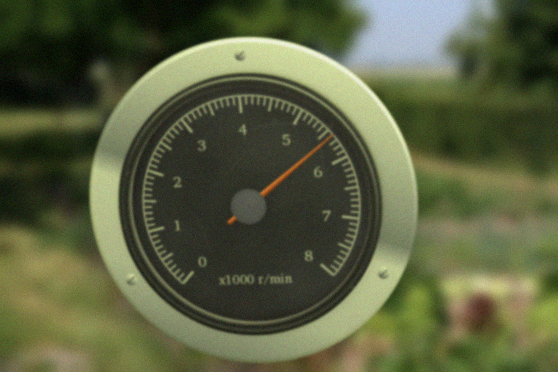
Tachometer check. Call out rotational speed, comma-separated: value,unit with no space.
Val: 5600,rpm
